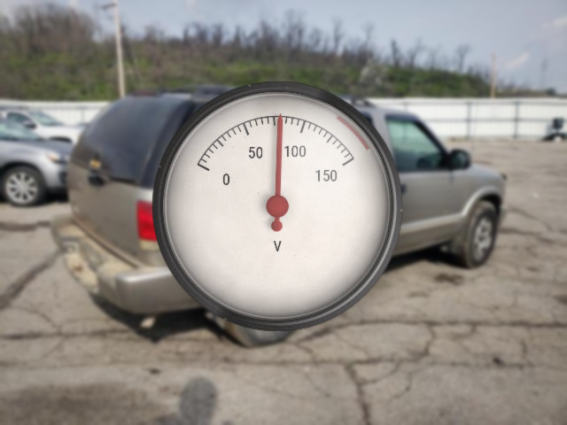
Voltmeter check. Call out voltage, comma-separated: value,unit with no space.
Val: 80,V
